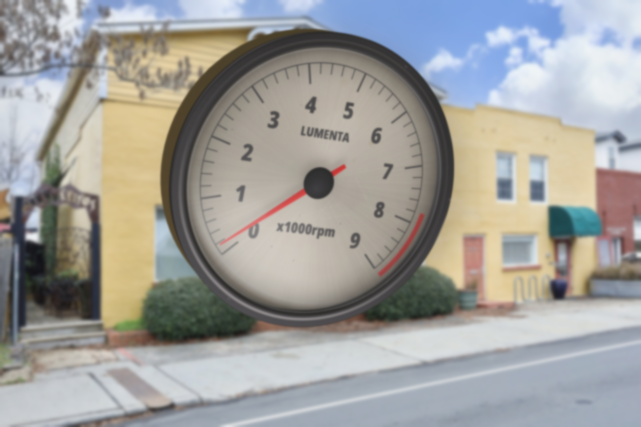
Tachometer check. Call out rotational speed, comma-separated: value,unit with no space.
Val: 200,rpm
